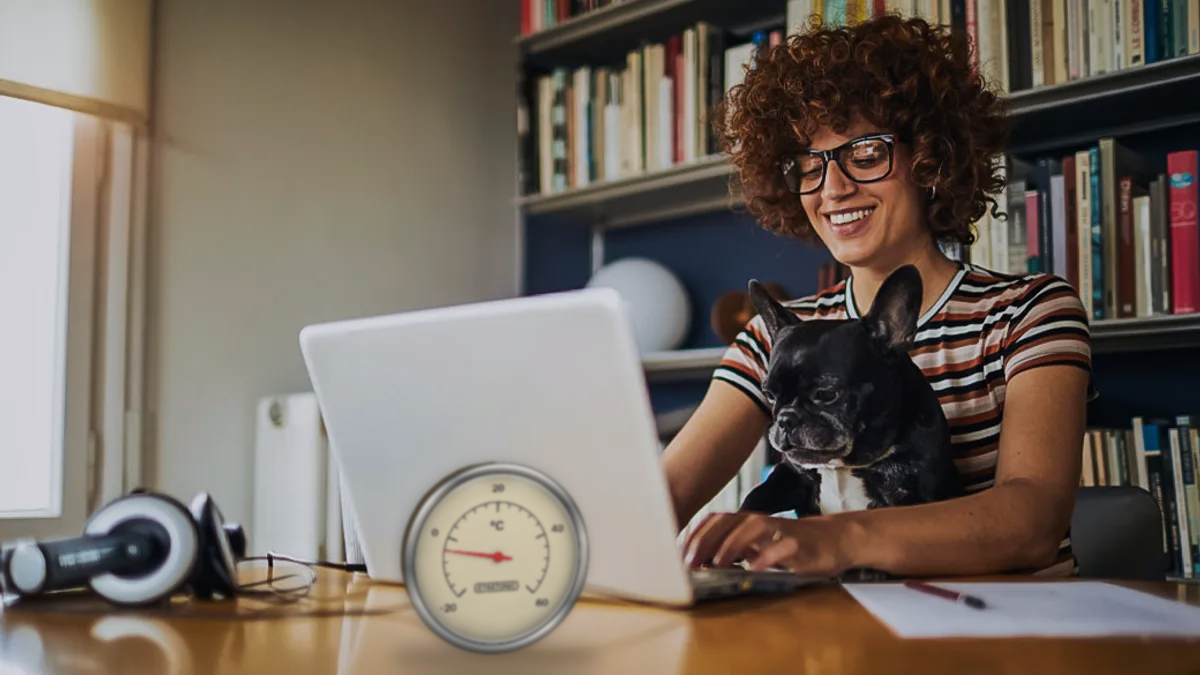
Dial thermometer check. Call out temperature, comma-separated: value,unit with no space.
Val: -4,°C
